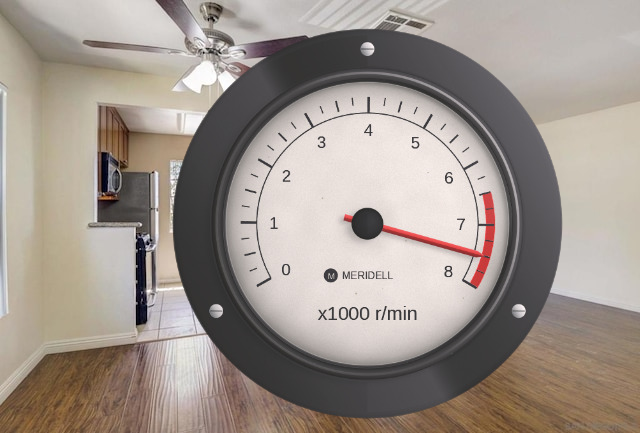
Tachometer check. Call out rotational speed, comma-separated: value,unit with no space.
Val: 7500,rpm
